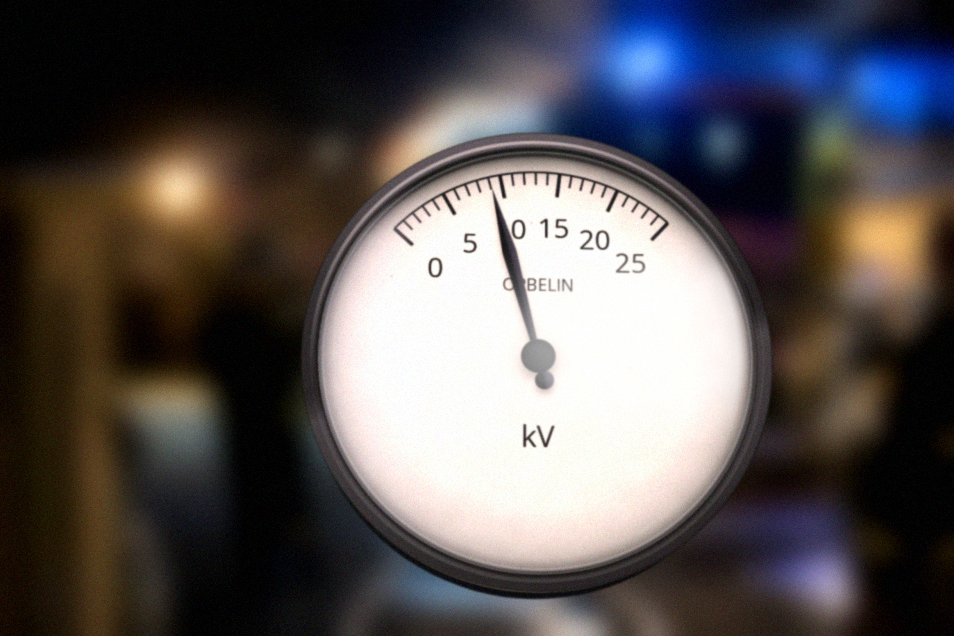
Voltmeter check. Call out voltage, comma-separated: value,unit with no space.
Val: 9,kV
